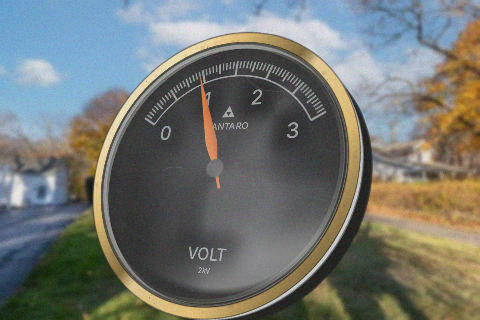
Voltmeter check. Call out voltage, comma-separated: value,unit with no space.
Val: 1,V
